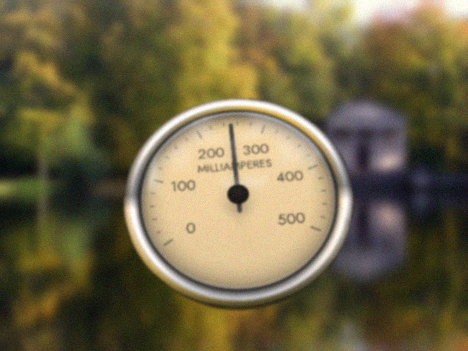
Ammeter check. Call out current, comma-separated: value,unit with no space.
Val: 250,mA
